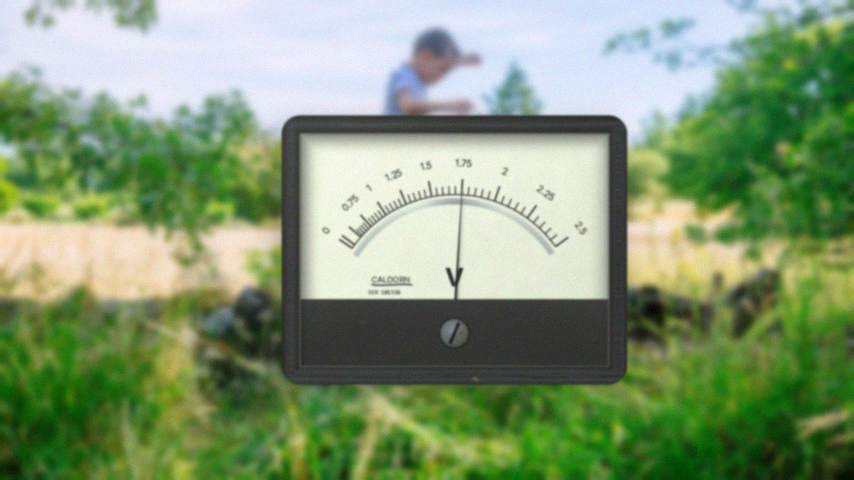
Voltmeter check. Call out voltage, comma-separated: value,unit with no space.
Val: 1.75,V
